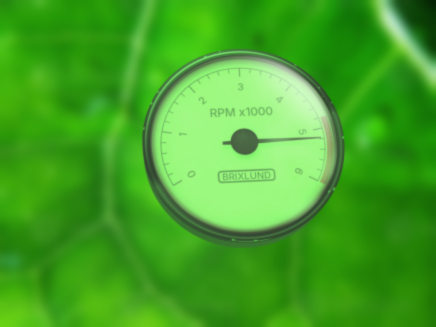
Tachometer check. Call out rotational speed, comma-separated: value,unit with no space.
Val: 5200,rpm
